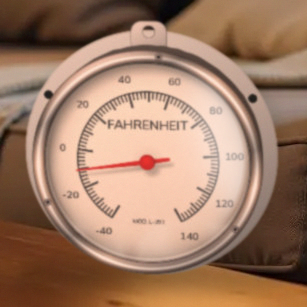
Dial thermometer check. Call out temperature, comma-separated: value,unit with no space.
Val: -10,°F
